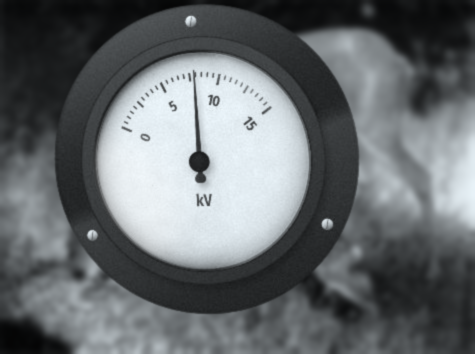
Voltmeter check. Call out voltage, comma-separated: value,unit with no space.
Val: 8,kV
